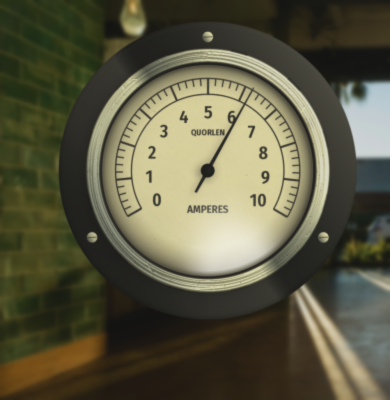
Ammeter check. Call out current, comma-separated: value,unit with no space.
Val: 6.2,A
